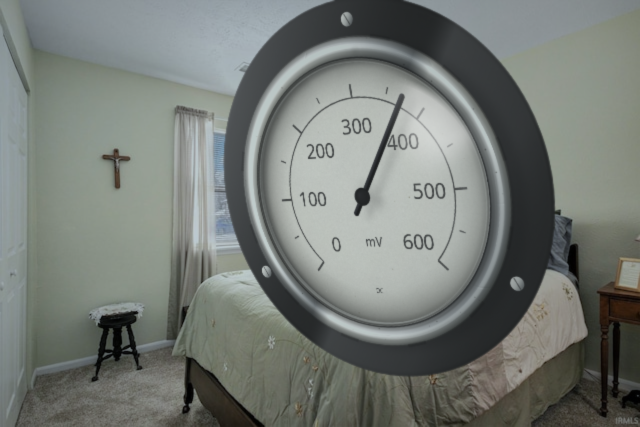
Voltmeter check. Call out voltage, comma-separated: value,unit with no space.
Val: 375,mV
